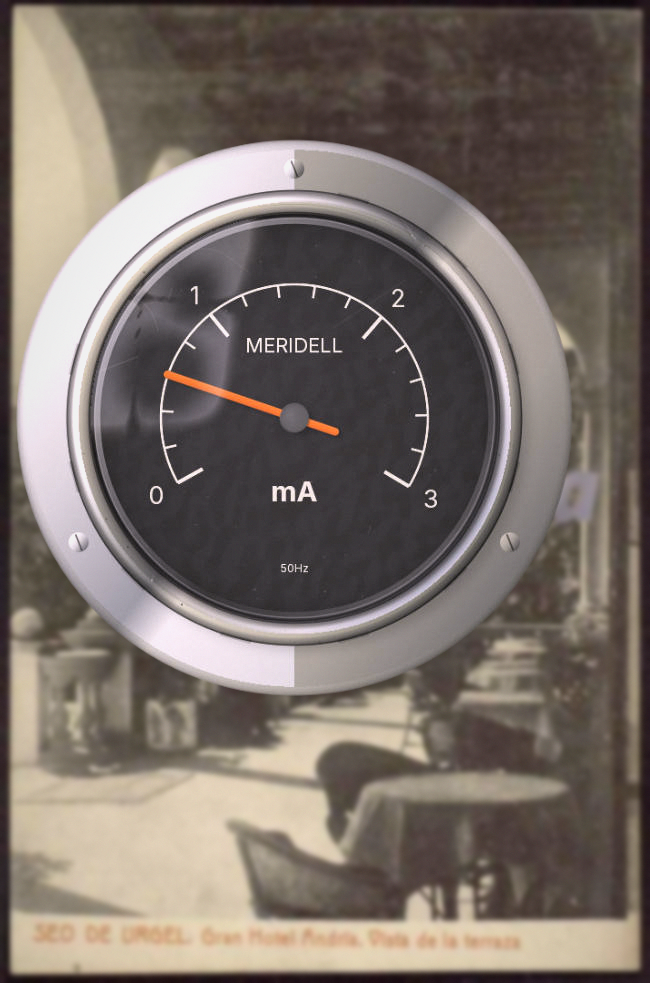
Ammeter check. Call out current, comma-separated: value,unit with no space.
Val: 0.6,mA
